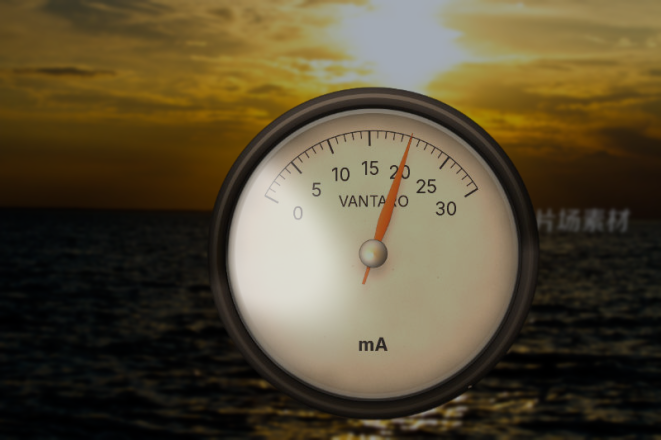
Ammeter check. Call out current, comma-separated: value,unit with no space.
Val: 20,mA
